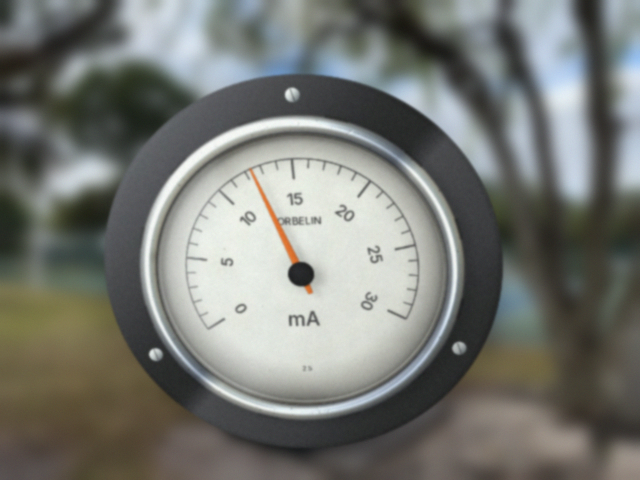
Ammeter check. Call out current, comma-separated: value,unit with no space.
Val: 12.5,mA
